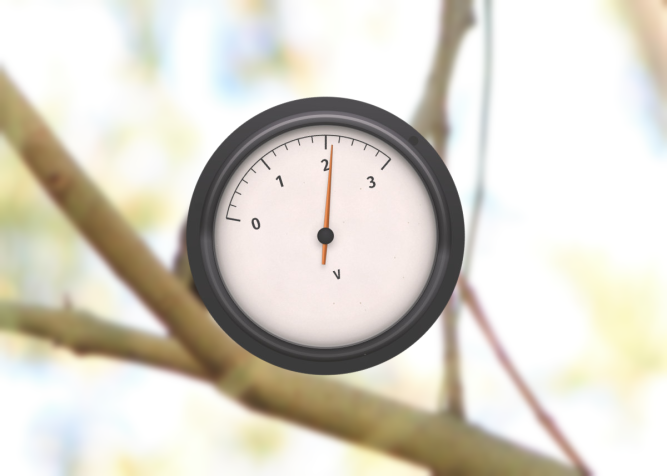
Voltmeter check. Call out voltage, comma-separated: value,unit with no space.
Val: 2.1,V
